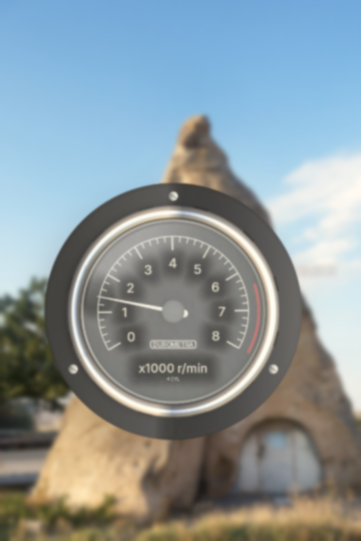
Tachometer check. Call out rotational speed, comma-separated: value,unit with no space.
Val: 1400,rpm
